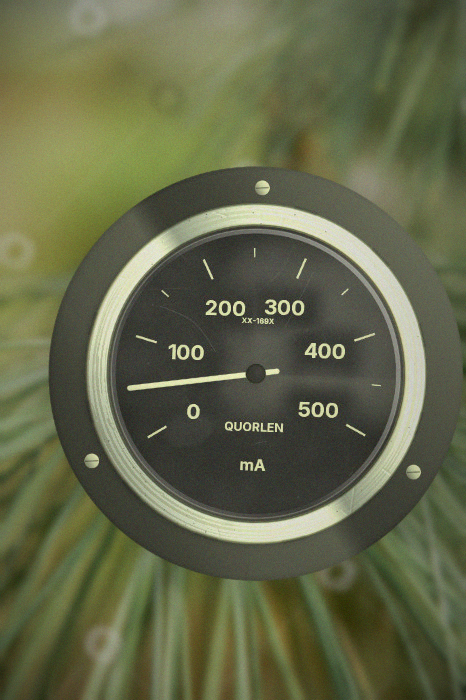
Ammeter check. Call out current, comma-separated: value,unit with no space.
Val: 50,mA
